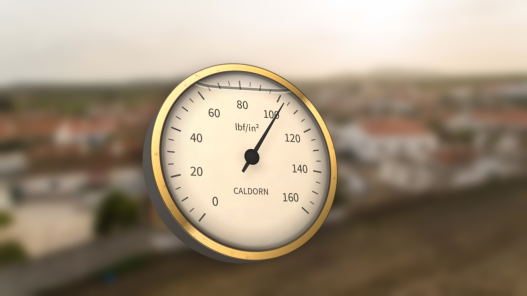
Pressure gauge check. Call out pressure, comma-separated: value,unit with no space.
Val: 102.5,psi
